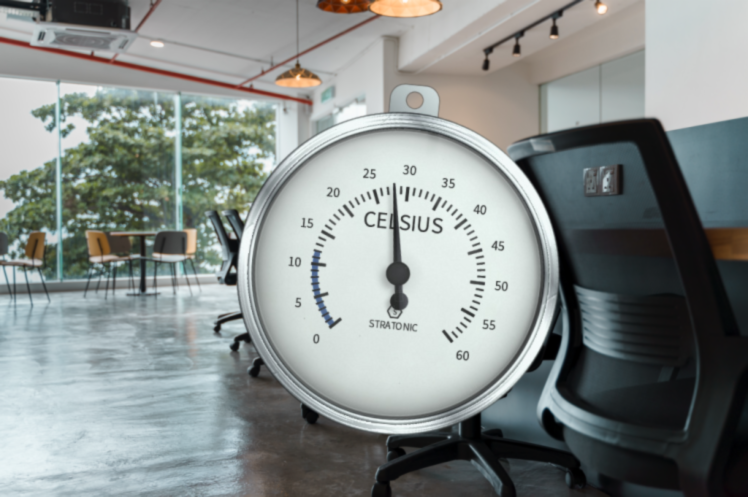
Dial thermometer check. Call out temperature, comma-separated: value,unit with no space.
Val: 28,°C
